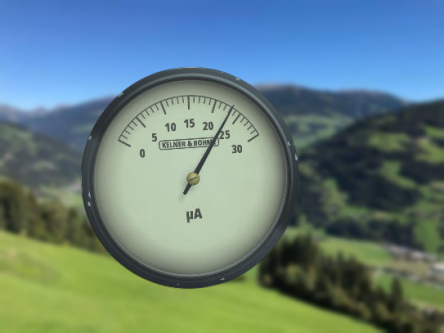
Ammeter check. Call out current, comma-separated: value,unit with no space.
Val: 23,µA
